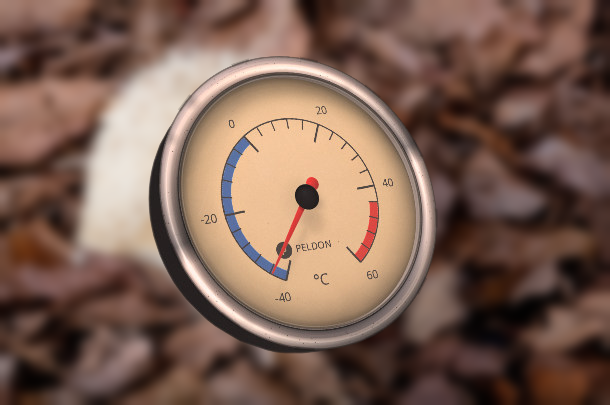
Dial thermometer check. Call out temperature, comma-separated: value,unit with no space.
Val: -36,°C
